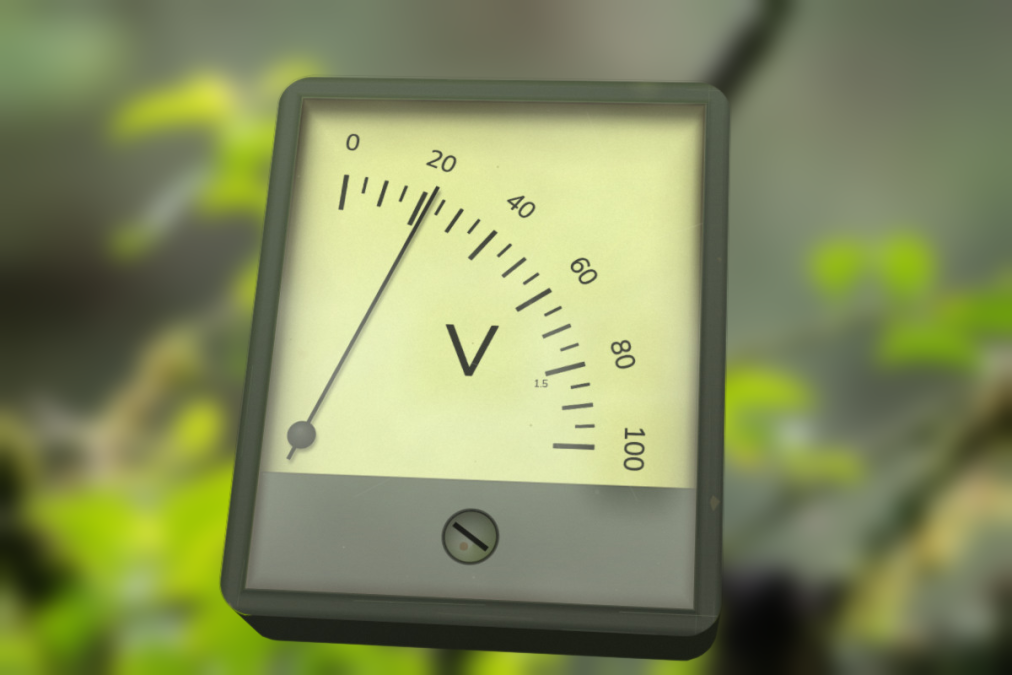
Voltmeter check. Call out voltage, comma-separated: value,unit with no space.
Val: 22.5,V
